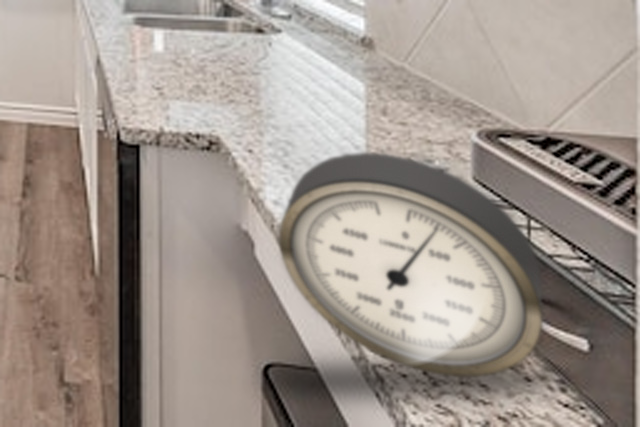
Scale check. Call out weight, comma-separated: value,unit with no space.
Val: 250,g
